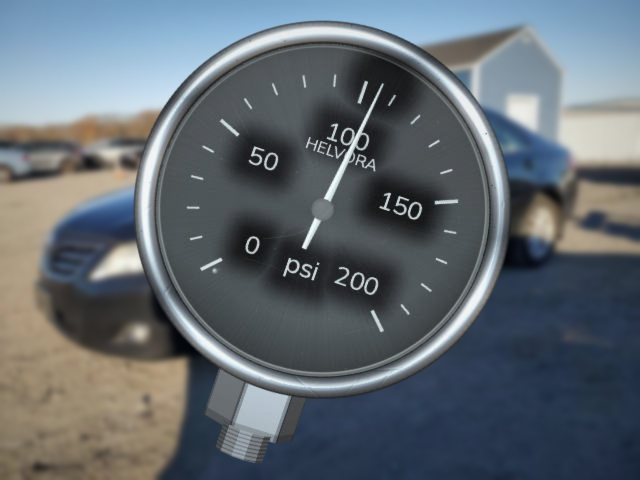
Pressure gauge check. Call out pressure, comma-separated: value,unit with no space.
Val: 105,psi
